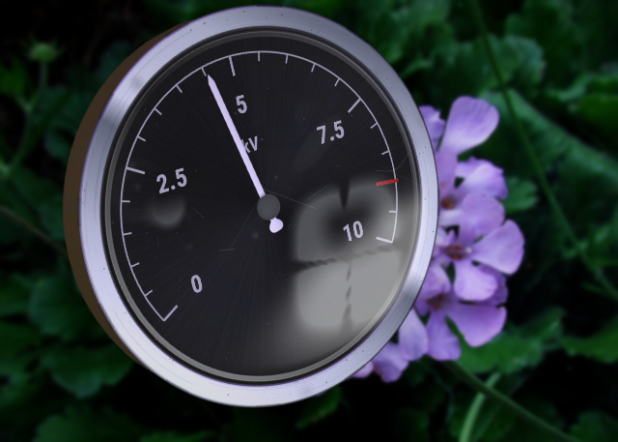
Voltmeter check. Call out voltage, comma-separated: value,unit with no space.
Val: 4.5,kV
